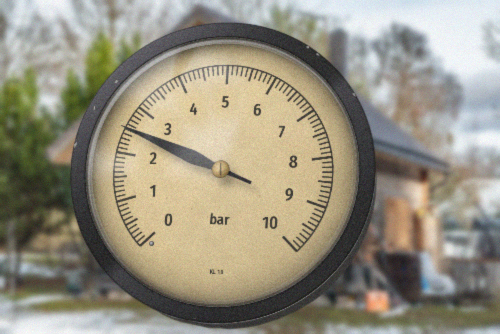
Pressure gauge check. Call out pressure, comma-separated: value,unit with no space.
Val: 2.5,bar
